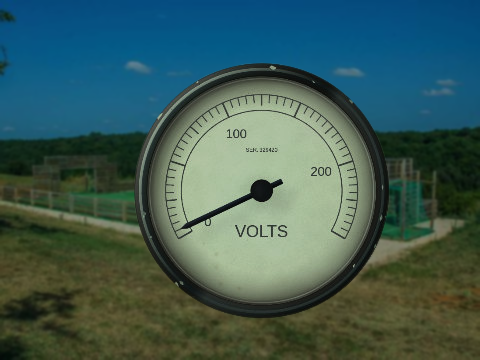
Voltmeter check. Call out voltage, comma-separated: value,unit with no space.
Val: 5,V
